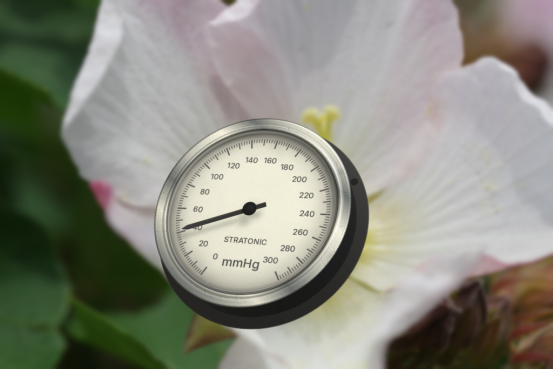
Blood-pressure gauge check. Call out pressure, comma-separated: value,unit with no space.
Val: 40,mmHg
